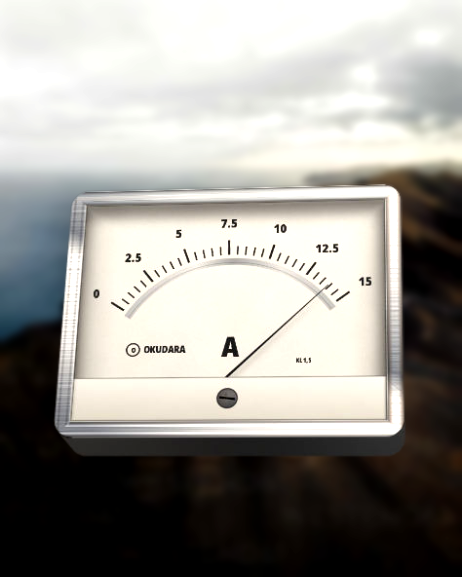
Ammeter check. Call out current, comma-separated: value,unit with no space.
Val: 14,A
